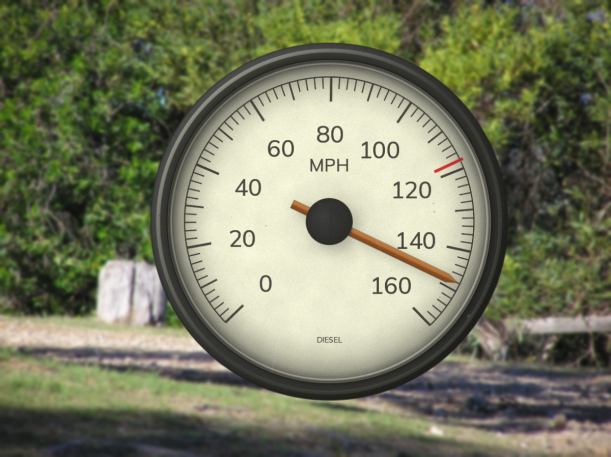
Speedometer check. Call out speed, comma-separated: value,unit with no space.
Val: 148,mph
